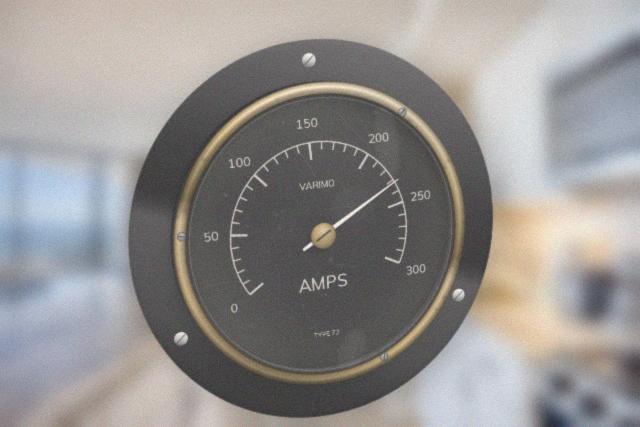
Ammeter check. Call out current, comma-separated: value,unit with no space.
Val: 230,A
